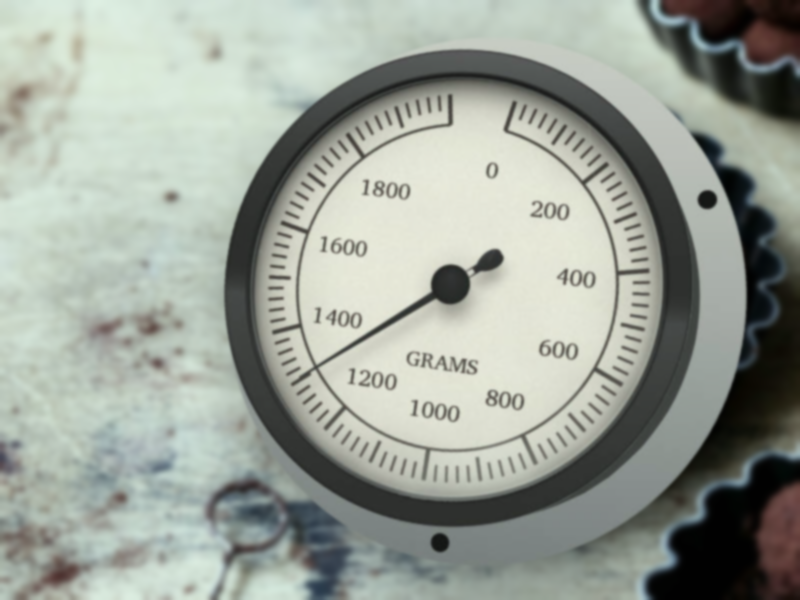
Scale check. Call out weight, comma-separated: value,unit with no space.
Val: 1300,g
